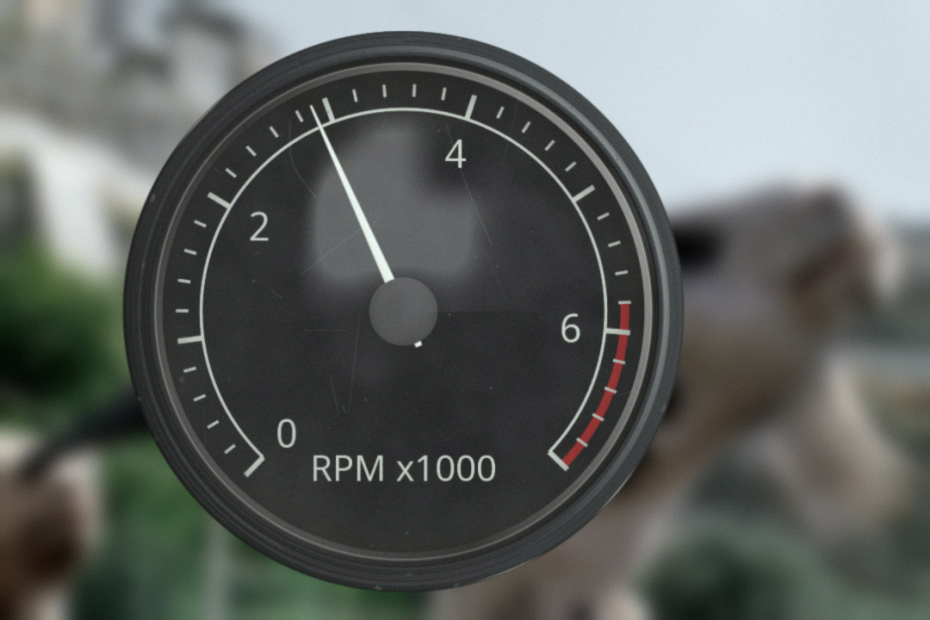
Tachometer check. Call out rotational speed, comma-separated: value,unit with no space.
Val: 2900,rpm
